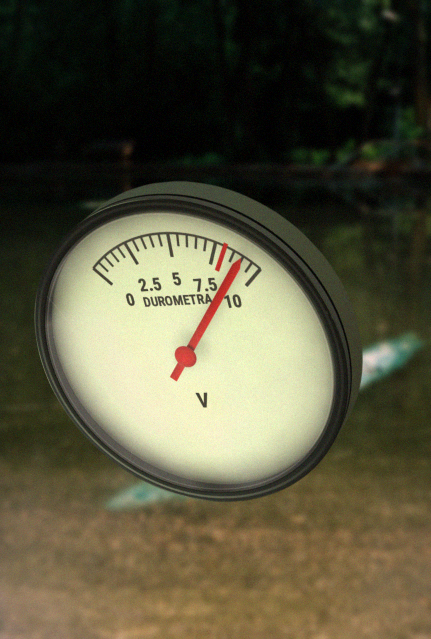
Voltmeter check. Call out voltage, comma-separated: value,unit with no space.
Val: 9,V
